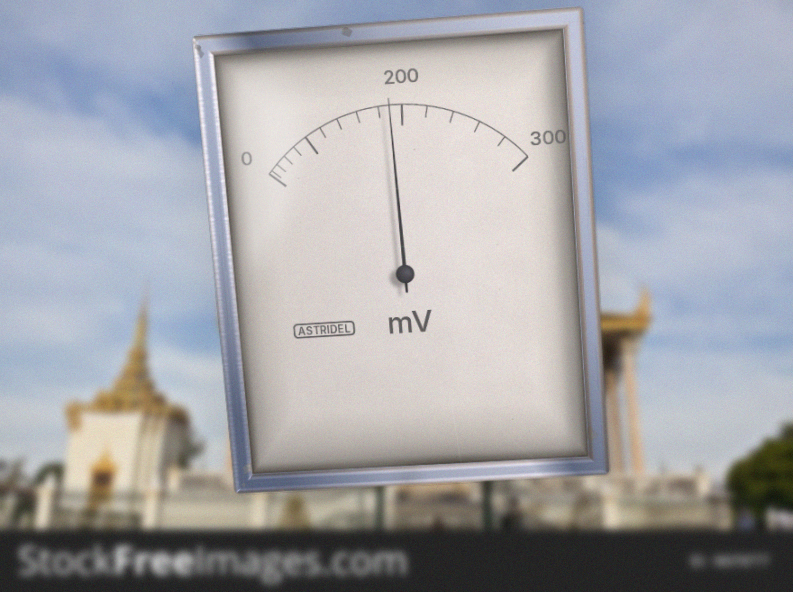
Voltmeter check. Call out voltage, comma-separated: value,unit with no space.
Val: 190,mV
